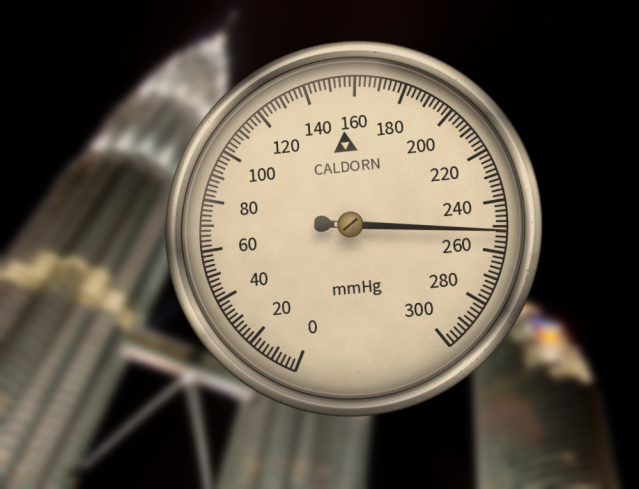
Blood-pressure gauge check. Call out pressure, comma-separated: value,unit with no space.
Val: 252,mmHg
